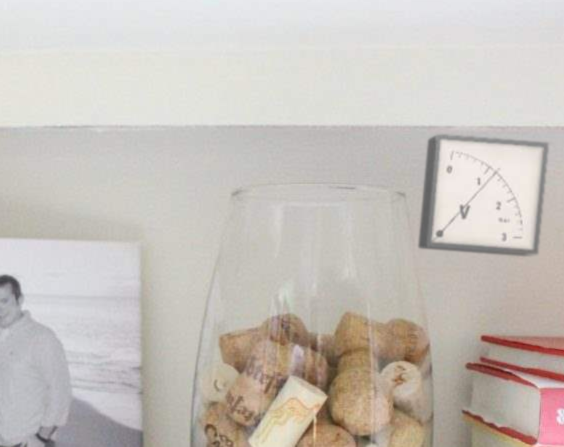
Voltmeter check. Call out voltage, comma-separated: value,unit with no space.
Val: 1.2,V
